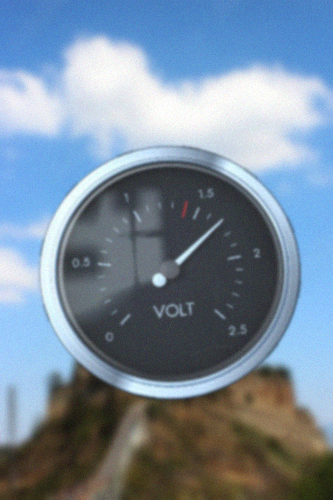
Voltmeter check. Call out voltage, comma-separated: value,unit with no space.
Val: 1.7,V
